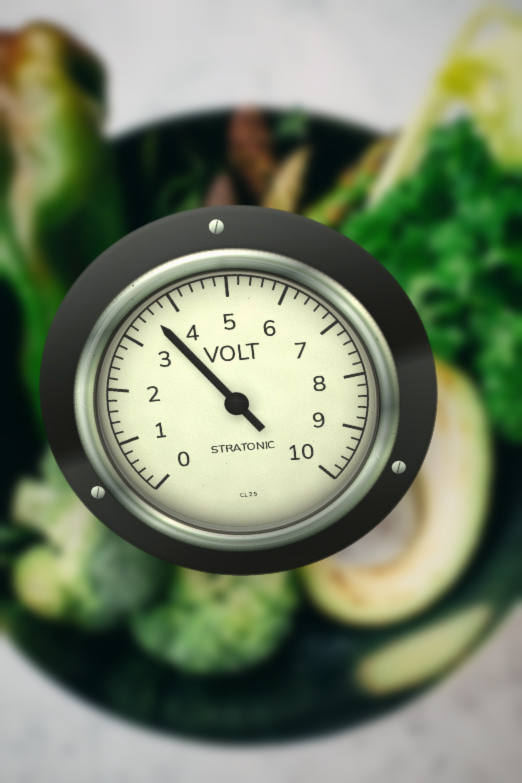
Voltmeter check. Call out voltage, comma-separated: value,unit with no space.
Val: 3.6,V
